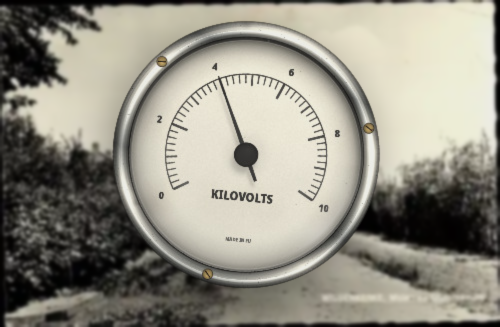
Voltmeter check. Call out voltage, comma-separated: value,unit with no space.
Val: 4,kV
